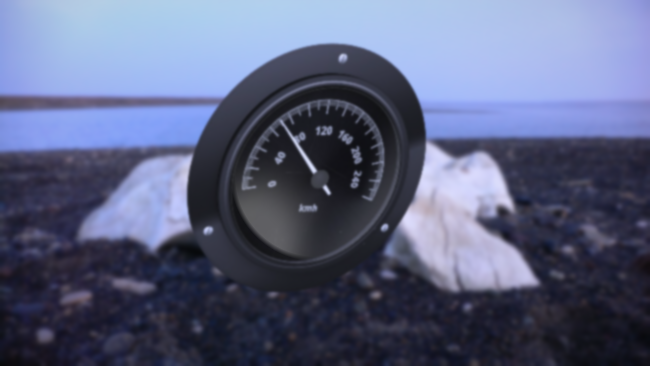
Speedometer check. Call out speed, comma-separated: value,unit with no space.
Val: 70,km/h
